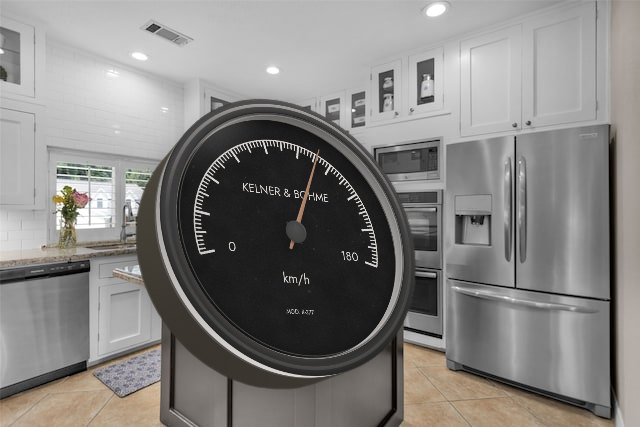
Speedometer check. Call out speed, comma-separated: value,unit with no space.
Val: 110,km/h
